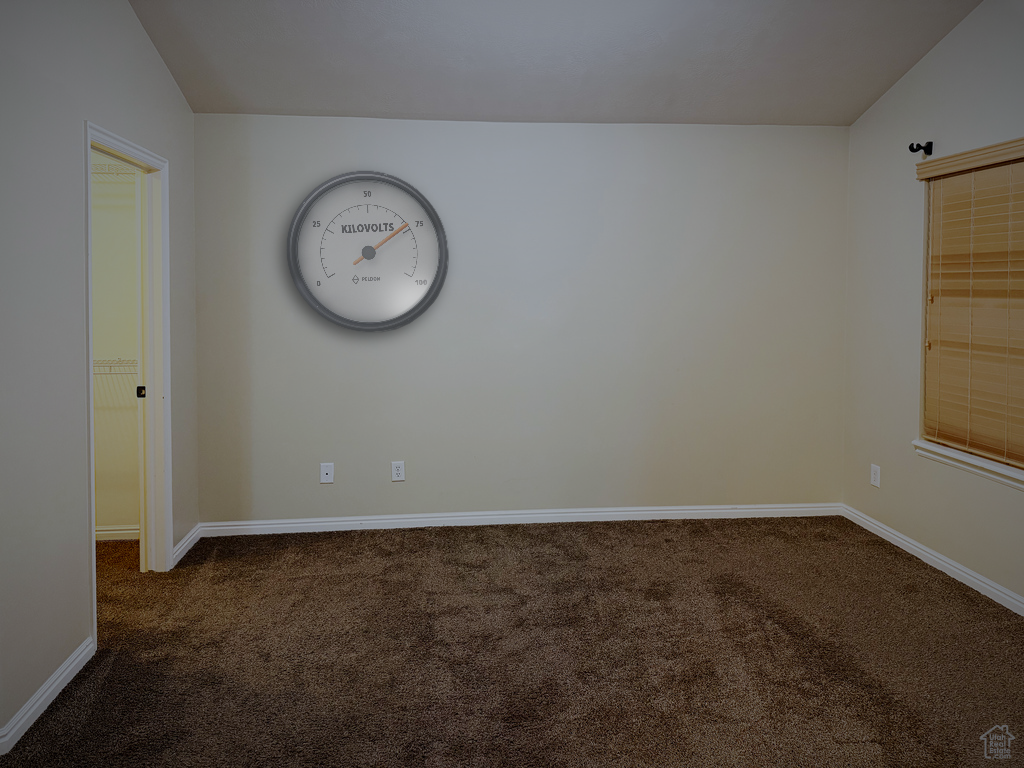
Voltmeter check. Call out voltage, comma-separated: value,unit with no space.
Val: 72.5,kV
